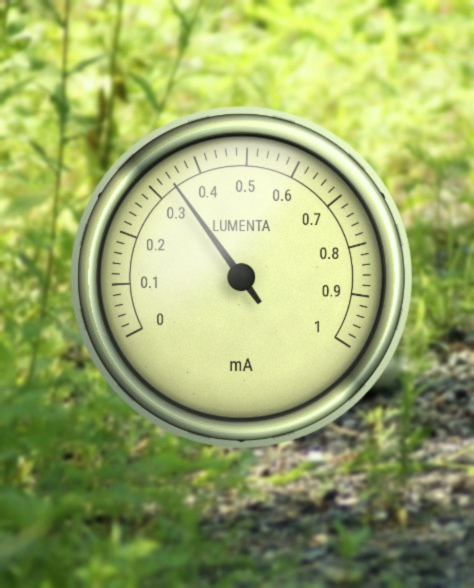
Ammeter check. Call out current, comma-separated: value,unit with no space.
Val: 0.34,mA
